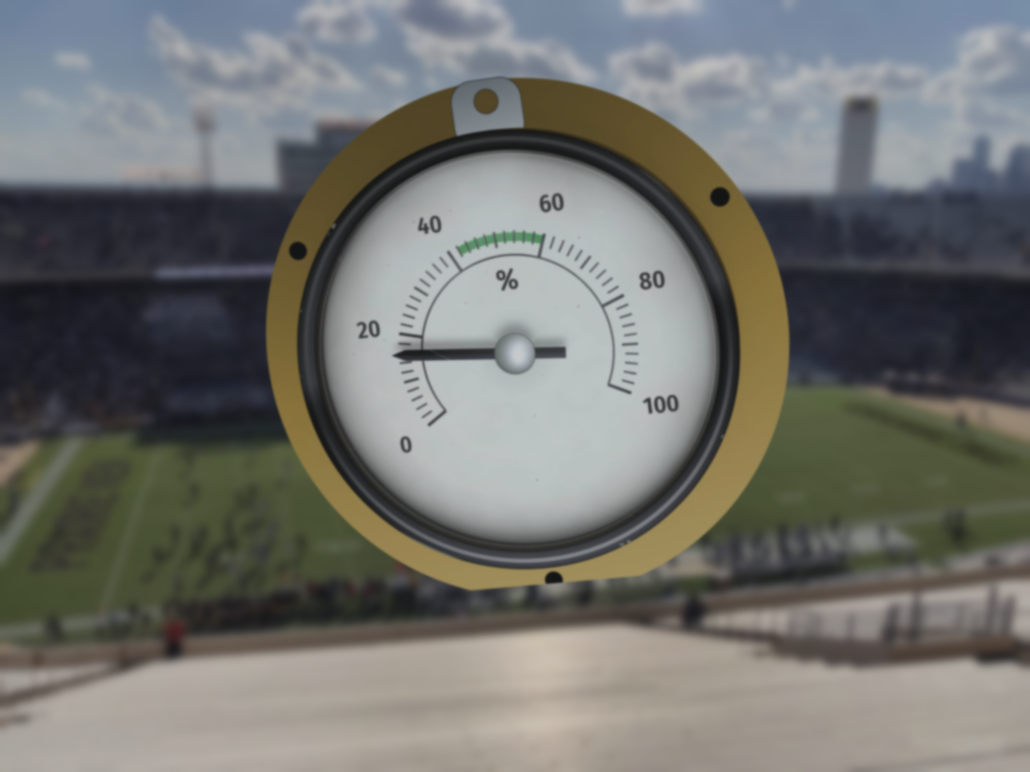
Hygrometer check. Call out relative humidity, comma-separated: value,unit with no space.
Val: 16,%
